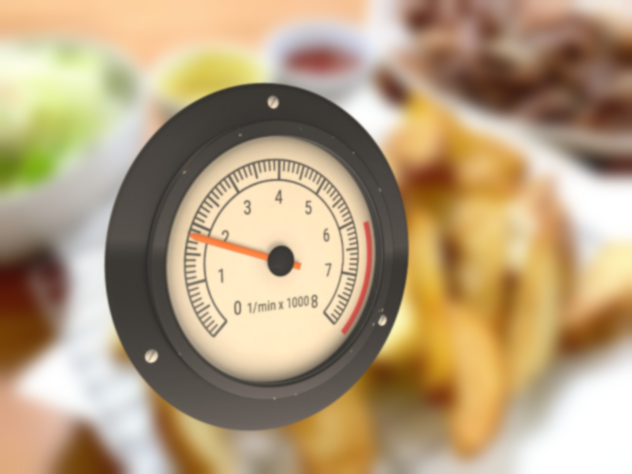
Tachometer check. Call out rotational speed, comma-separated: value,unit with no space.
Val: 1800,rpm
